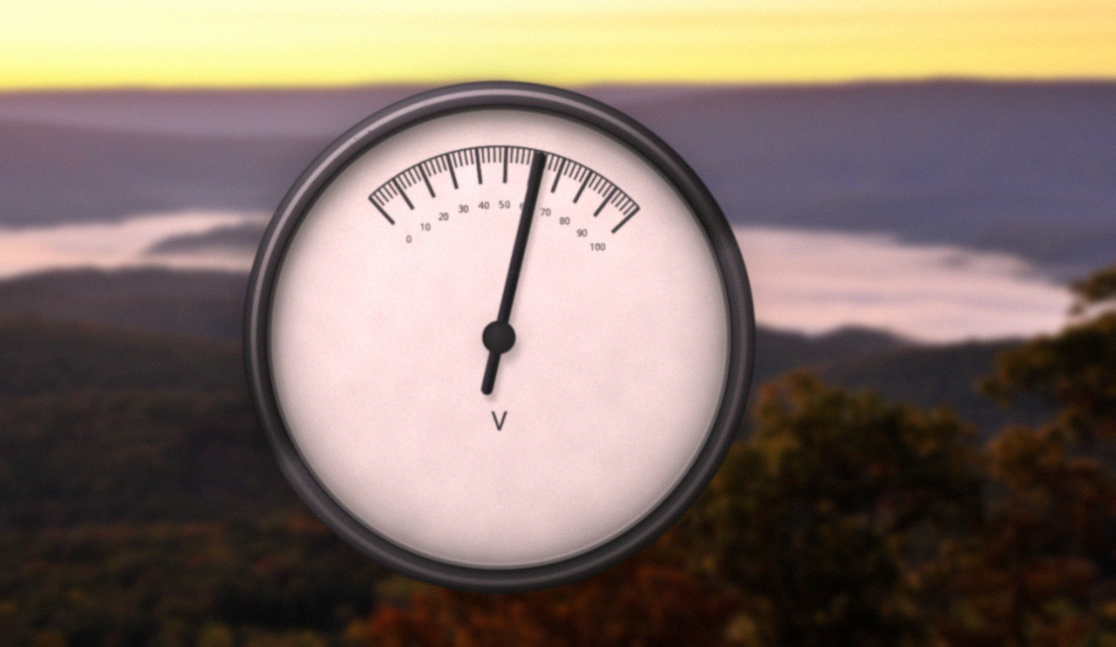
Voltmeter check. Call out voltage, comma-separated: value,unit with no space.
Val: 62,V
